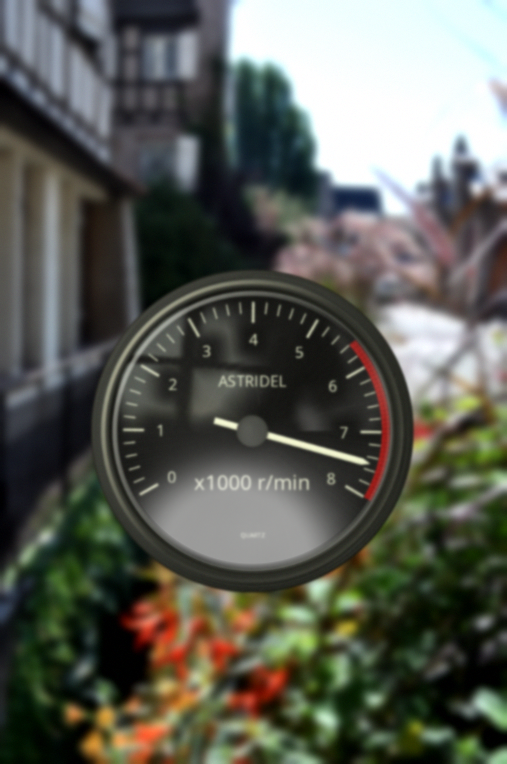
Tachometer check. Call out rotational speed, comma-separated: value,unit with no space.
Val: 7500,rpm
